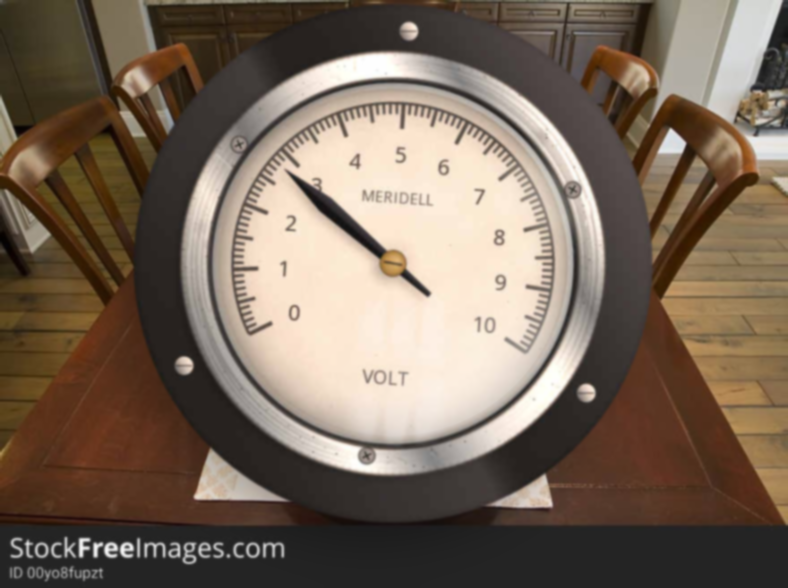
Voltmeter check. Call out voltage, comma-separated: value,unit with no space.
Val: 2.8,V
